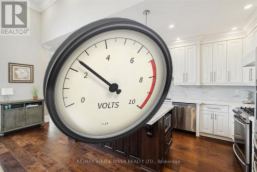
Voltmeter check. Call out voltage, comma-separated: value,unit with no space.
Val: 2.5,V
